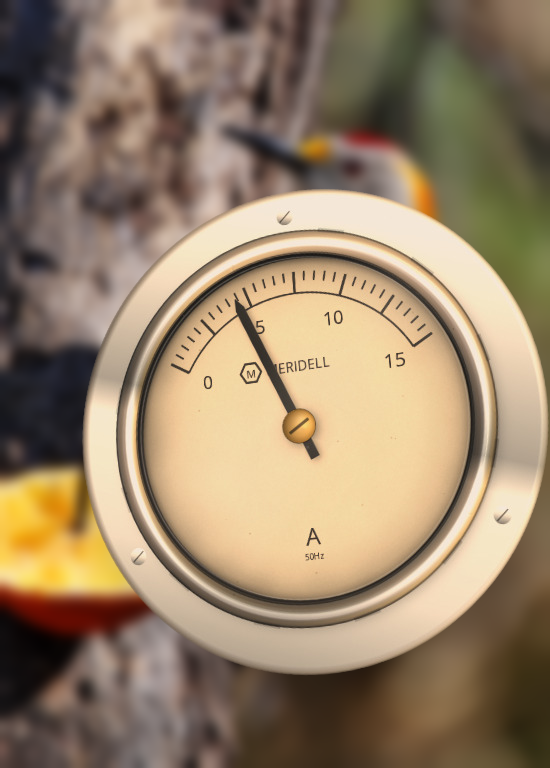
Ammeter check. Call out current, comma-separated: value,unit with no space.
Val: 4.5,A
